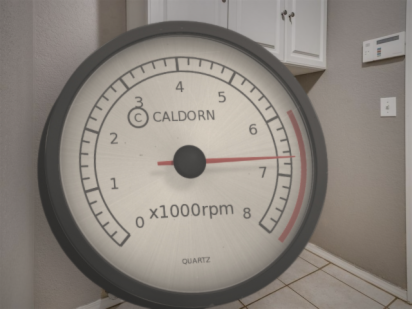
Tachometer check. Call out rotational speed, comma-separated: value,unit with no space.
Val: 6700,rpm
